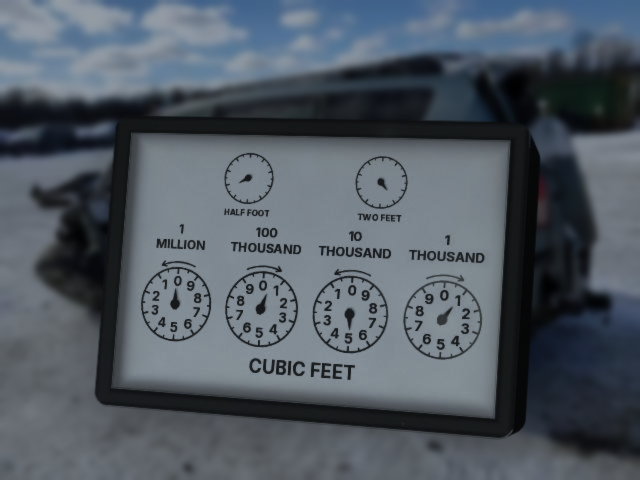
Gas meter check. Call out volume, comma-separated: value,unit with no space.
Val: 5100,ft³
